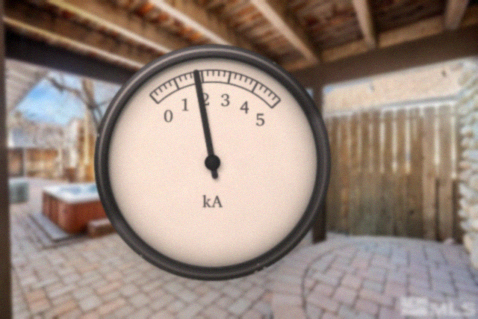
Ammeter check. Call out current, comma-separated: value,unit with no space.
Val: 1.8,kA
